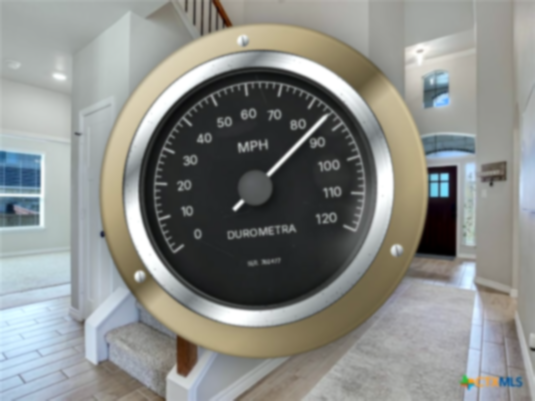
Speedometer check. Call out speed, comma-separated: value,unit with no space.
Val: 86,mph
